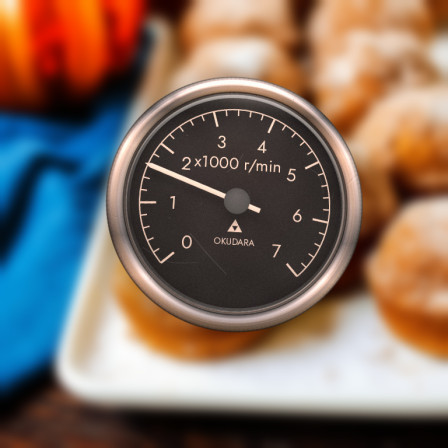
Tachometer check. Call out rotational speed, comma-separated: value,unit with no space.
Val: 1600,rpm
